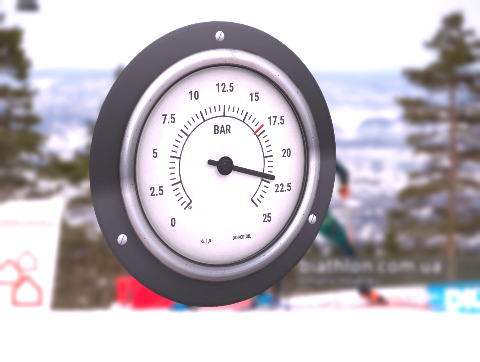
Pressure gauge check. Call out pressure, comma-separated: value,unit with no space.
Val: 22,bar
